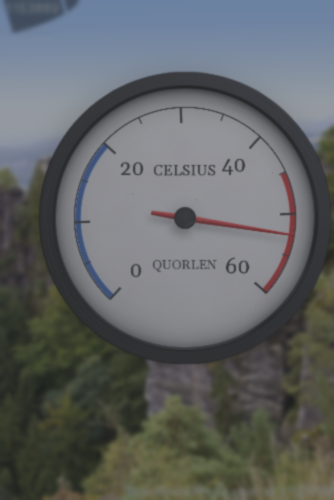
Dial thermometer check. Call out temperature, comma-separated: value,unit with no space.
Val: 52.5,°C
